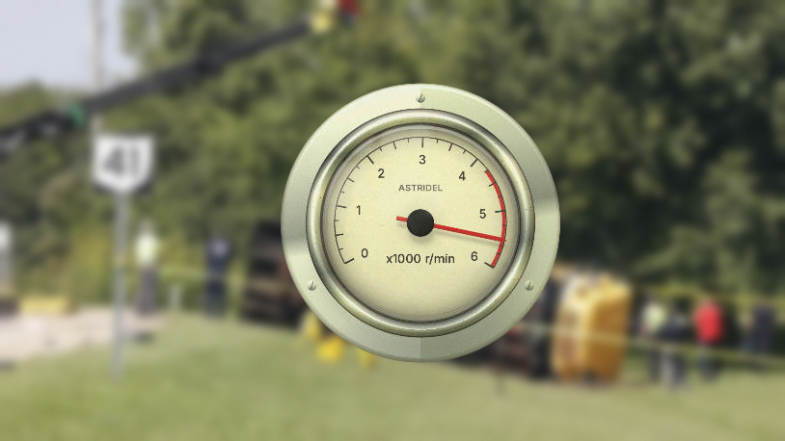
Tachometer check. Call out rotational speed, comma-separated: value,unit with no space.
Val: 5500,rpm
